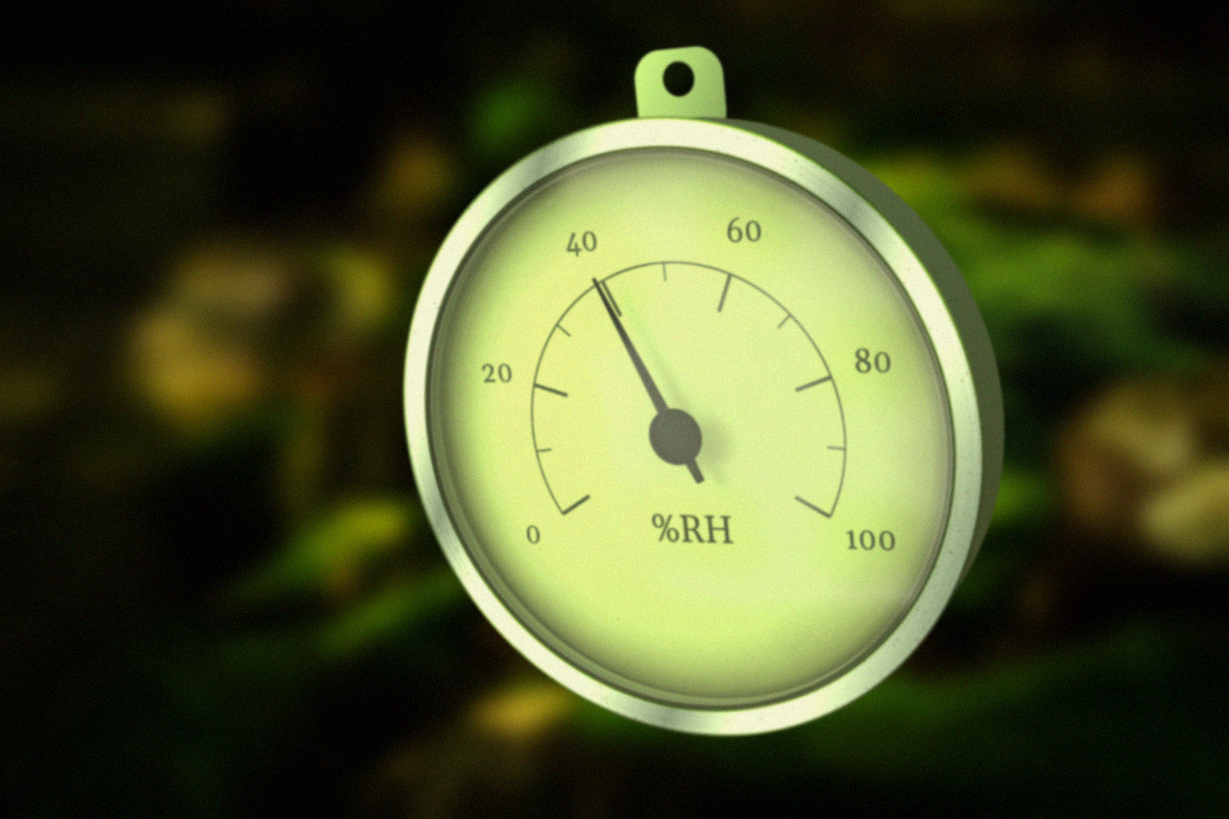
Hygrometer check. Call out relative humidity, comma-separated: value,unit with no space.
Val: 40,%
